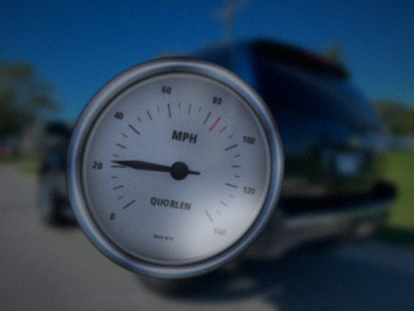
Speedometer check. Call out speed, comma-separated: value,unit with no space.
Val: 22.5,mph
